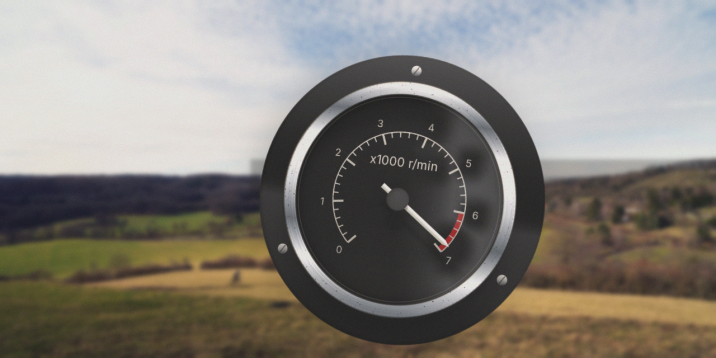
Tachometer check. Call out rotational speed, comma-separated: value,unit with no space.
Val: 6800,rpm
